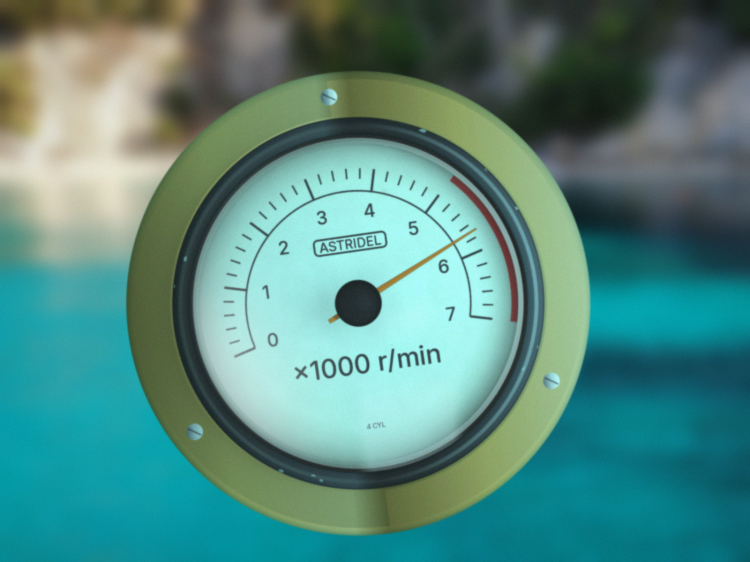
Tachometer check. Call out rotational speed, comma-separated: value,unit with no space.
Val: 5700,rpm
